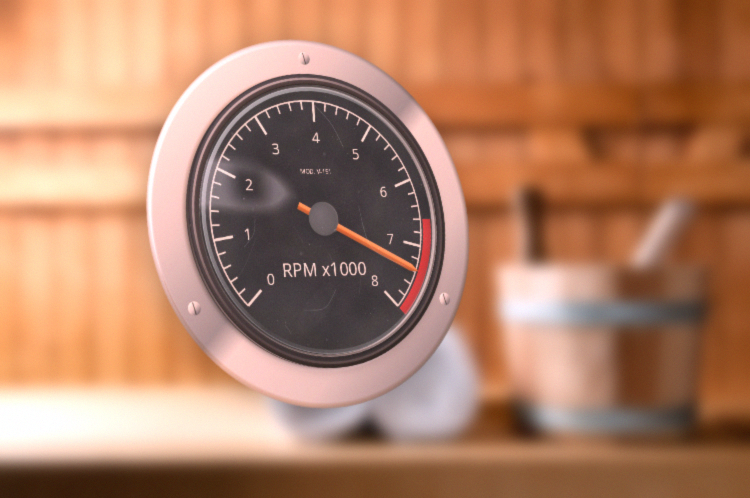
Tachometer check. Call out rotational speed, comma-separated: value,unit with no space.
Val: 7400,rpm
